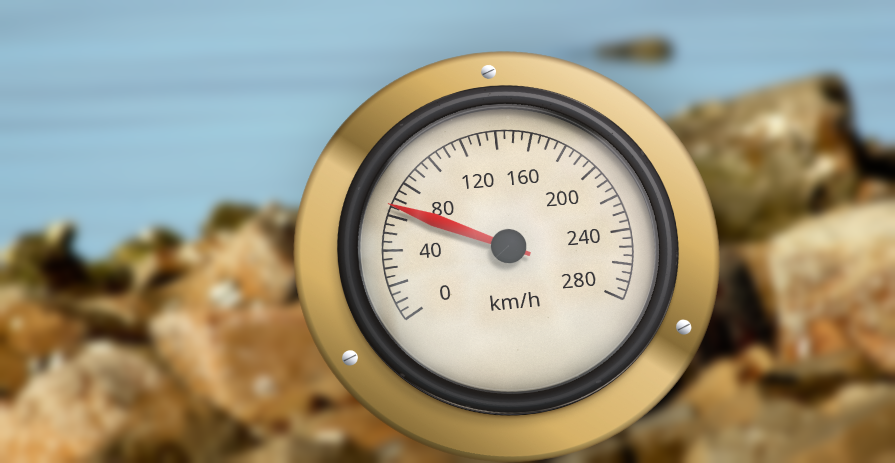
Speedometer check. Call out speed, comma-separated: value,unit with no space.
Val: 65,km/h
